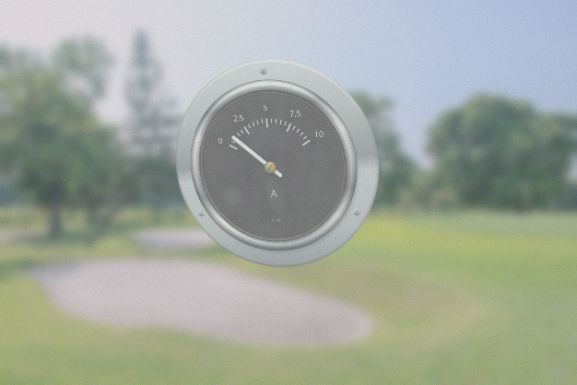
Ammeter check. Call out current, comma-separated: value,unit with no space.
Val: 1,A
